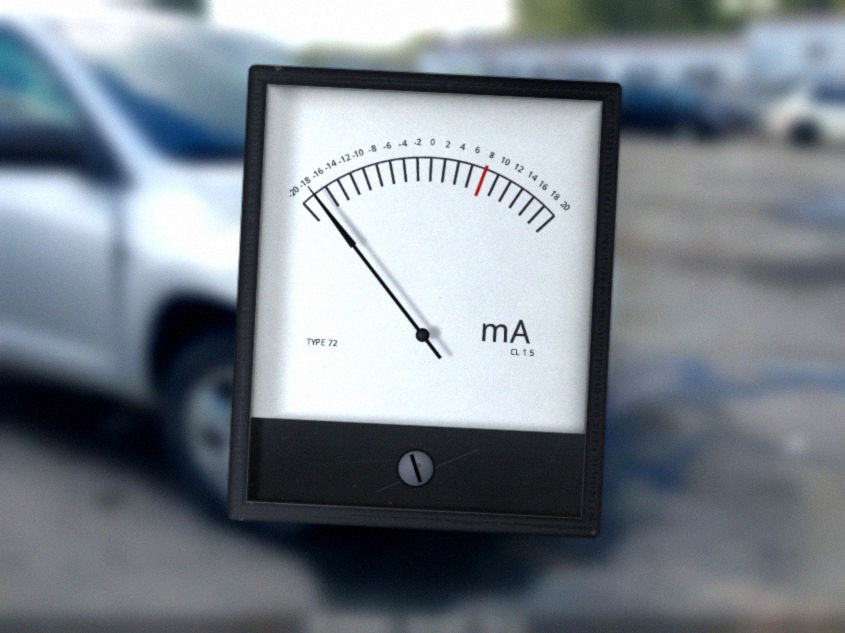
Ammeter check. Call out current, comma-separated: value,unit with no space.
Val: -18,mA
